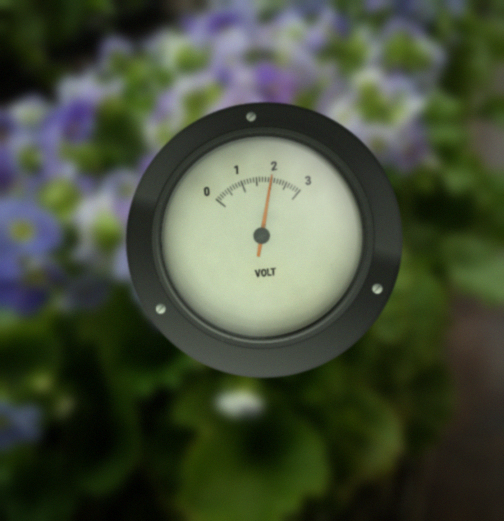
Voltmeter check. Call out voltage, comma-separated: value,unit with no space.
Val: 2,V
